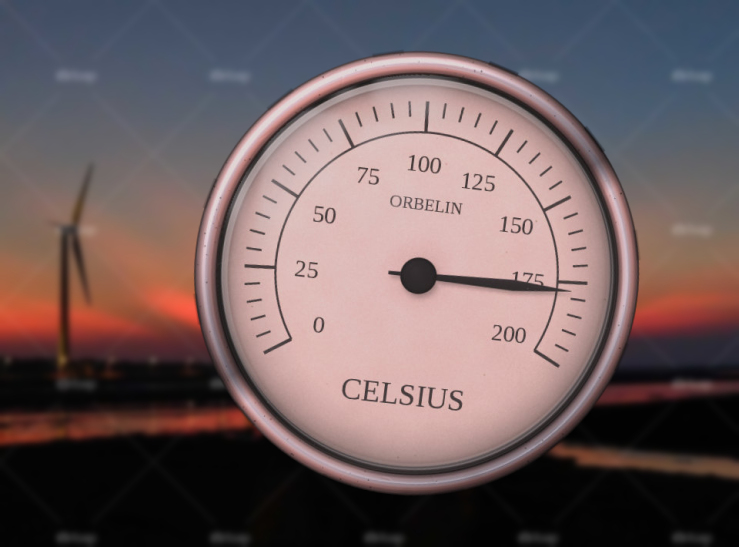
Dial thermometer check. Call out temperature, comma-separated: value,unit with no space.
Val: 177.5,°C
